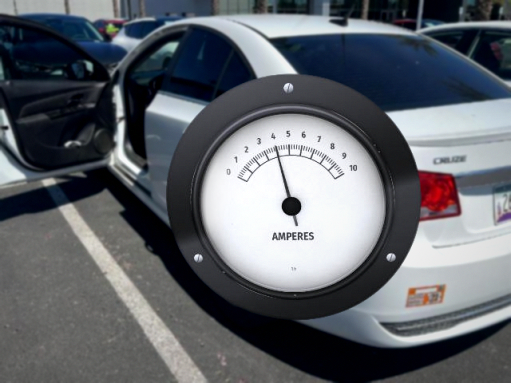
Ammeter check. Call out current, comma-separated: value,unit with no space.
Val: 4,A
